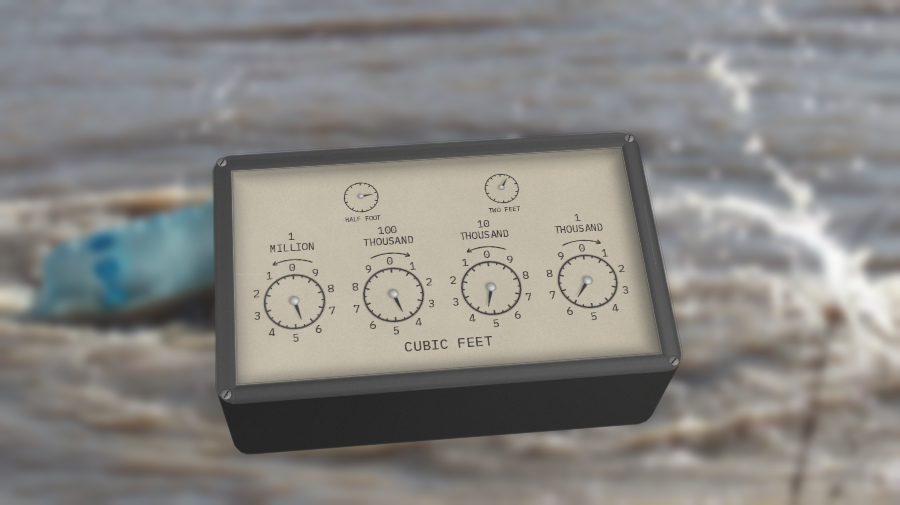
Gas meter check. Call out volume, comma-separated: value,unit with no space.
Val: 544600,ft³
